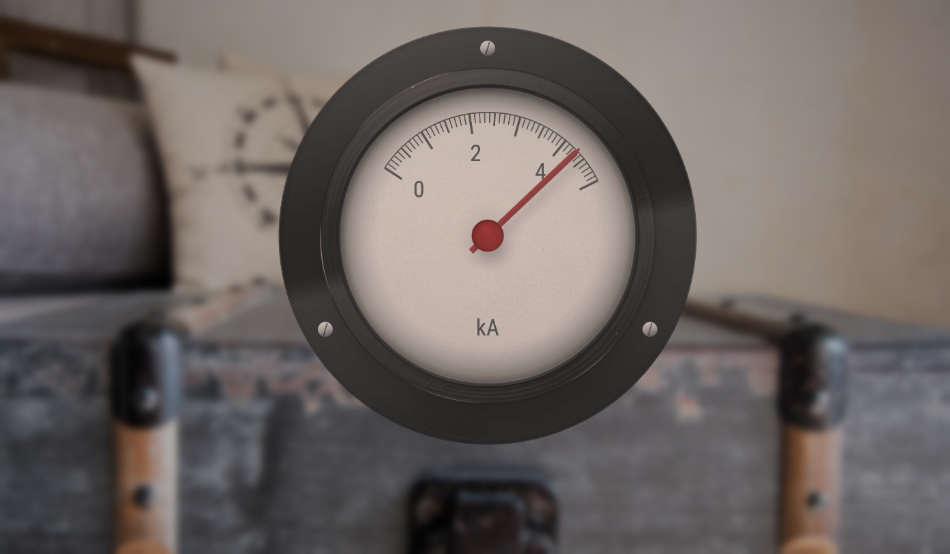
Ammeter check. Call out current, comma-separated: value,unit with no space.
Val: 4.3,kA
